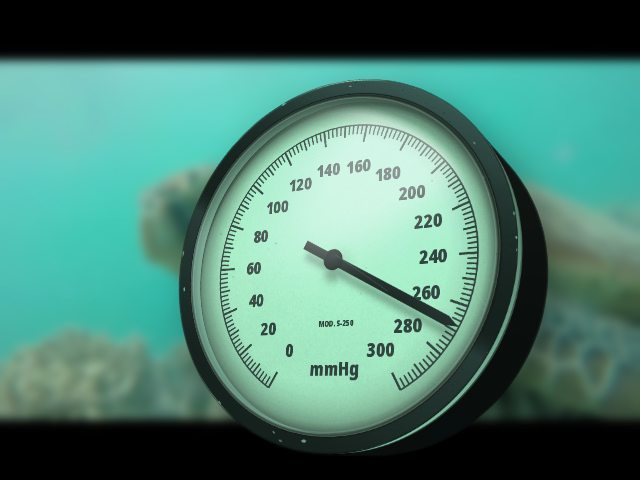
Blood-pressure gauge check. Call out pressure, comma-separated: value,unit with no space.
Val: 268,mmHg
